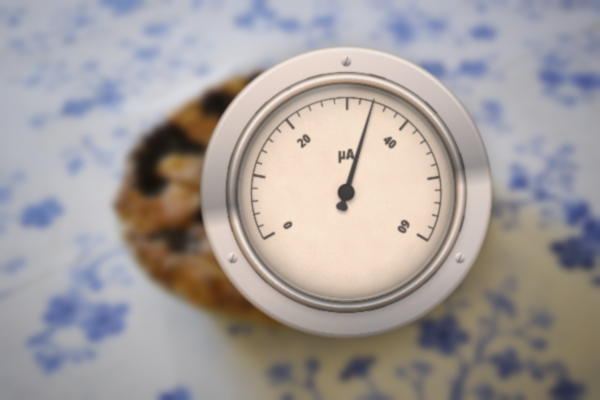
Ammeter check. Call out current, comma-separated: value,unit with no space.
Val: 34,µA
